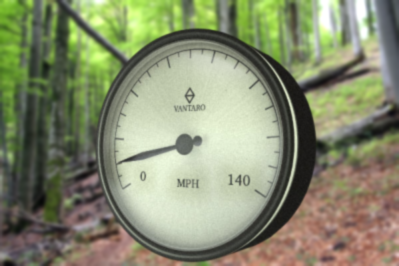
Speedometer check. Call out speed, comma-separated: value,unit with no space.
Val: 10,mph
